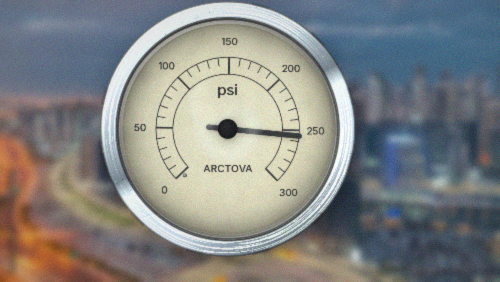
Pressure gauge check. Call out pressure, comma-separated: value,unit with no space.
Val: 255,psi
